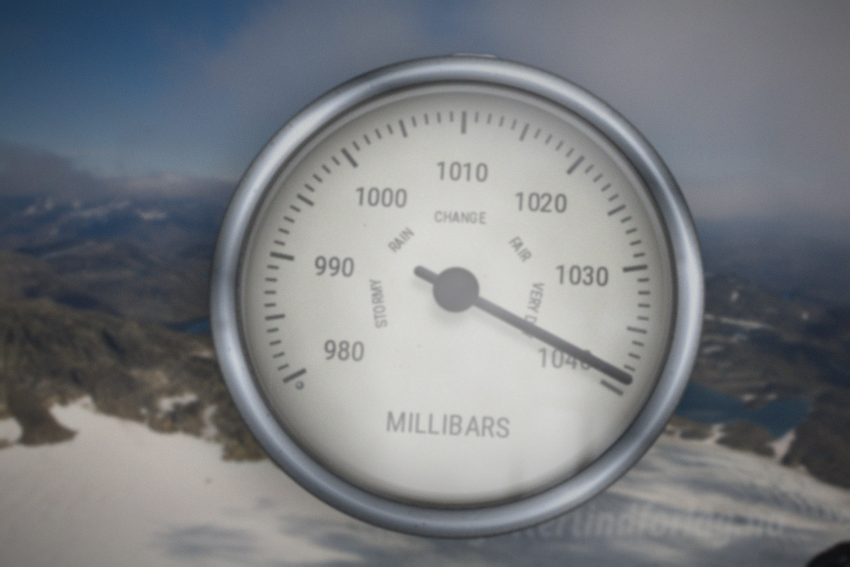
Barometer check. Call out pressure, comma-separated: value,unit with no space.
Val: 1039,mbar
